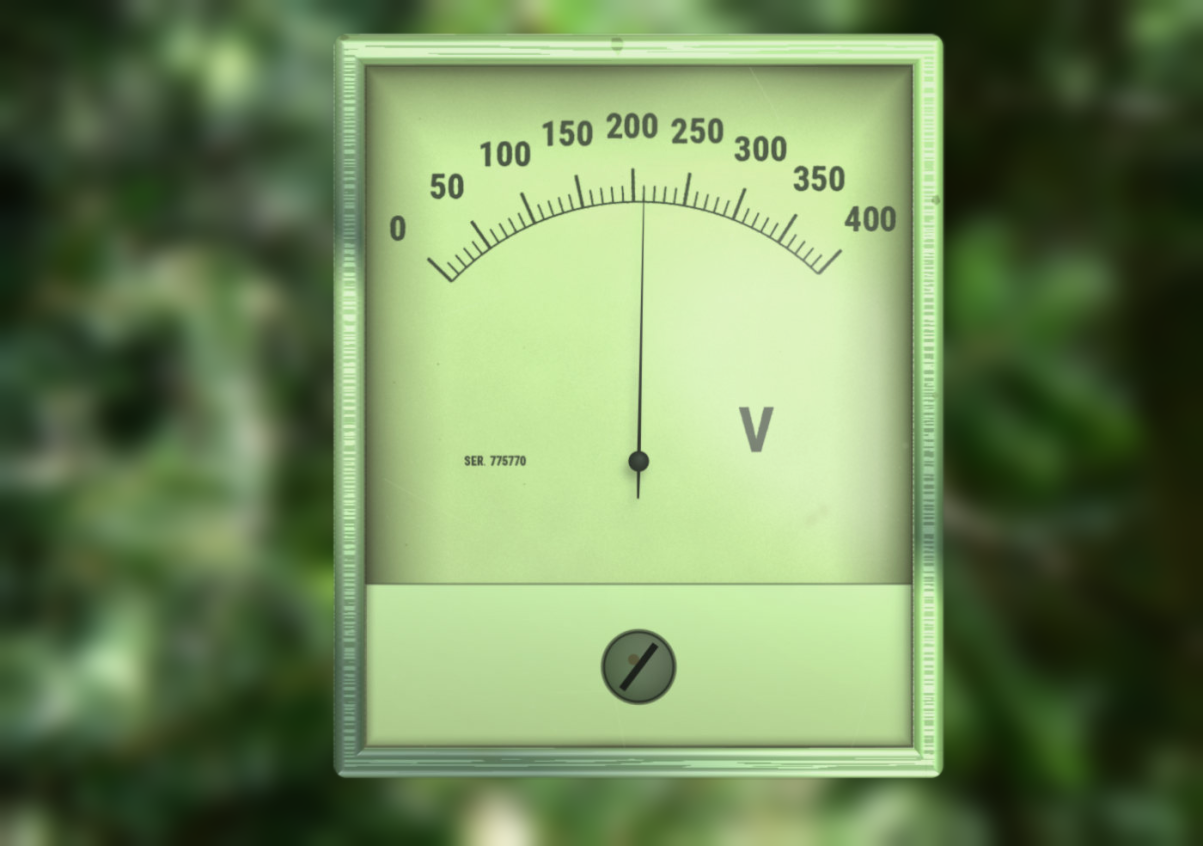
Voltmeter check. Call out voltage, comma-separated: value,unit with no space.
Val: 210,V
